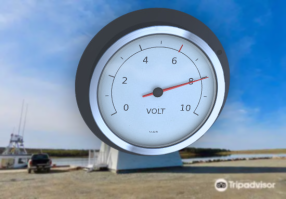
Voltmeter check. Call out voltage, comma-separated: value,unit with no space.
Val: 8,V
